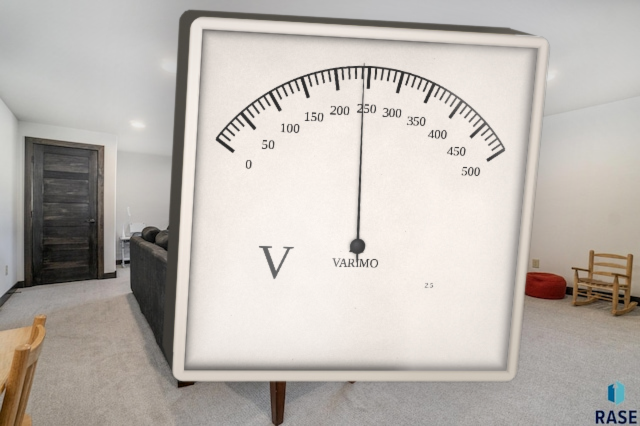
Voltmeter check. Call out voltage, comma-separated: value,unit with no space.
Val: 240,V
